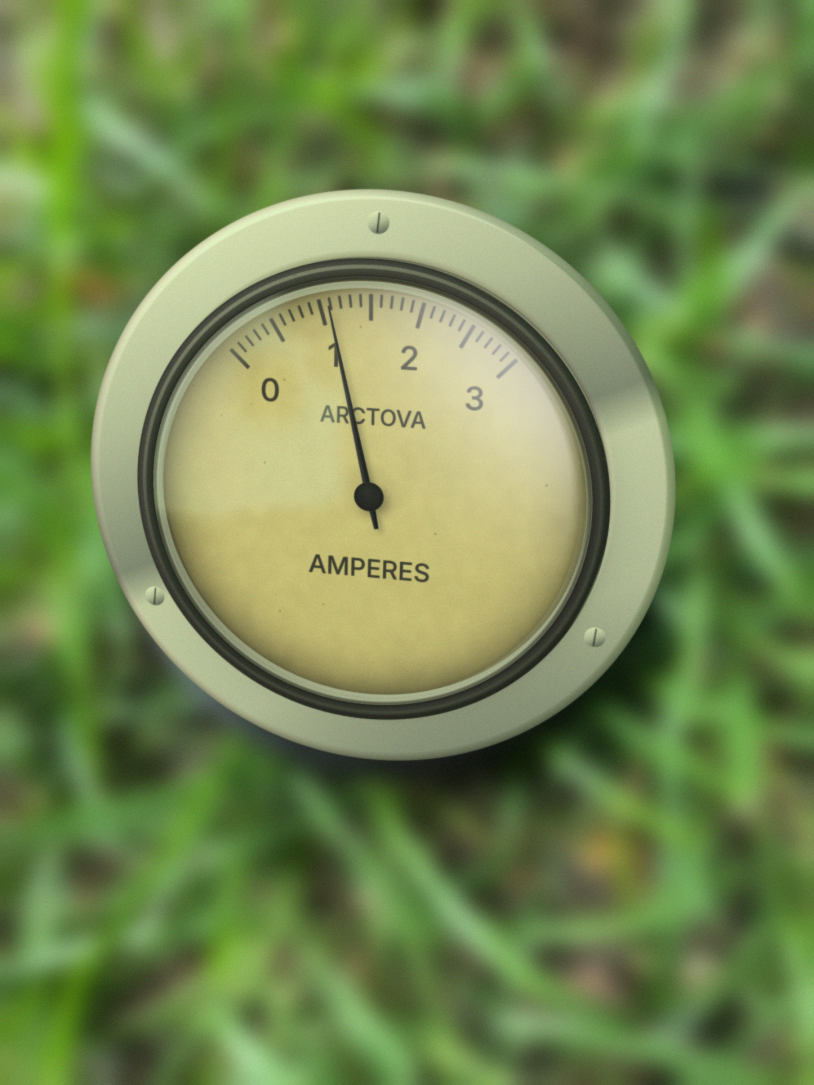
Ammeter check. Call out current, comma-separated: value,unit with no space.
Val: 1.1,A
